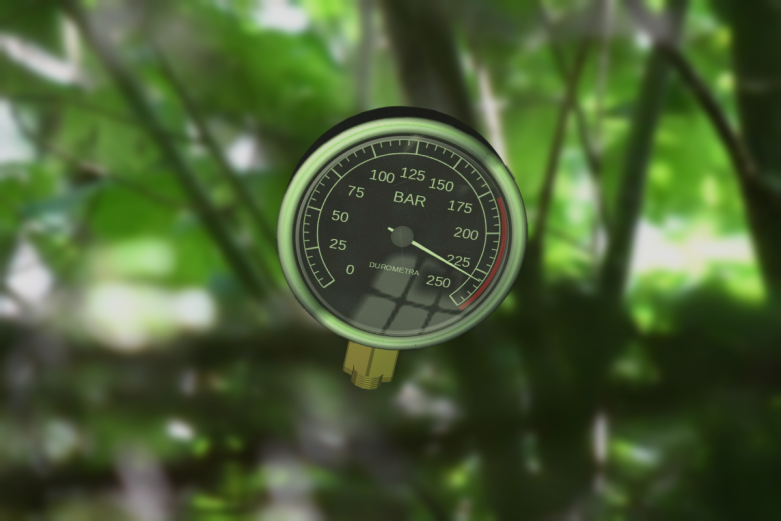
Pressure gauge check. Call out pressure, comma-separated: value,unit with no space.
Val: 230,bar
